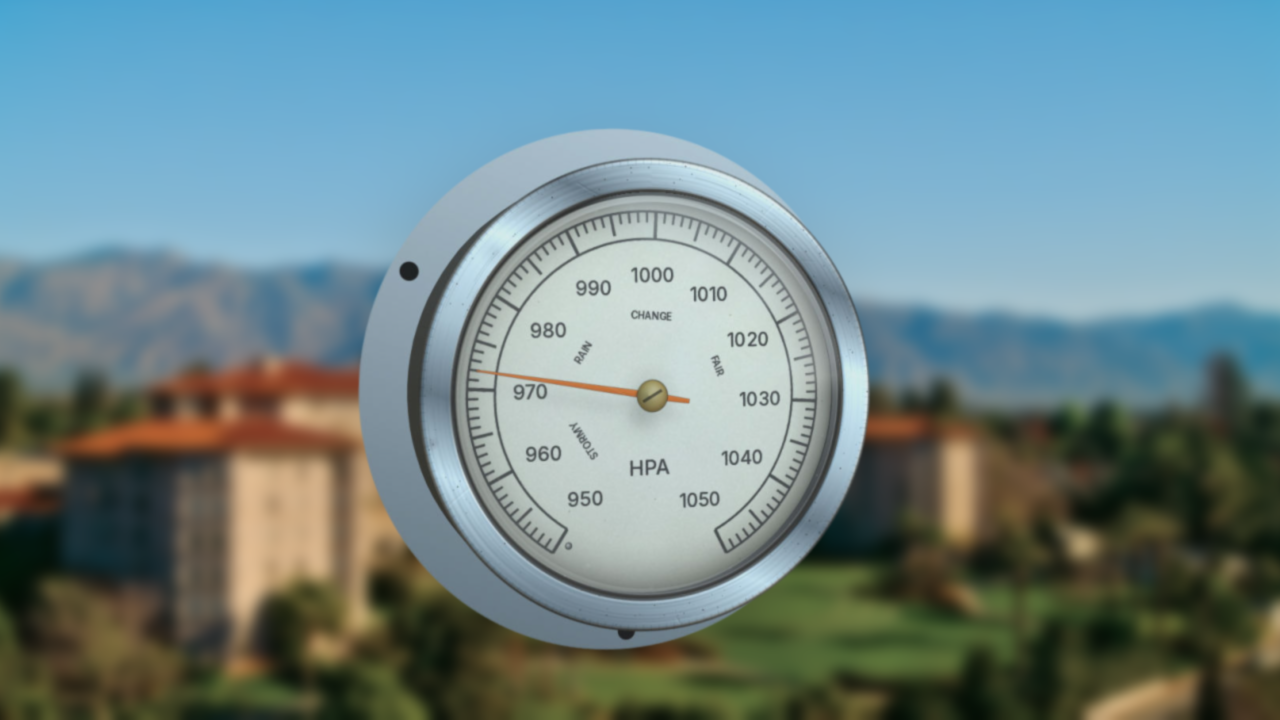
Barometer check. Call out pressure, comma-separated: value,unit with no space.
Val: 972,hPa
